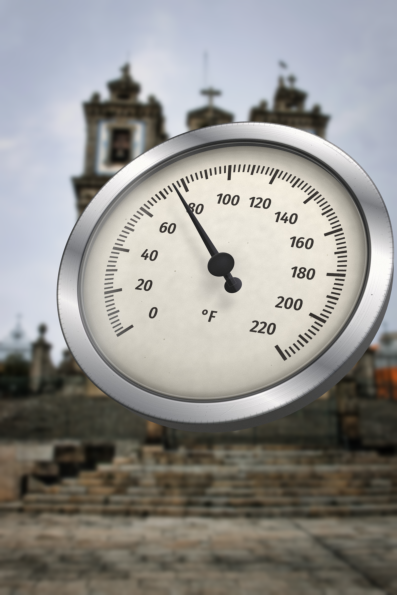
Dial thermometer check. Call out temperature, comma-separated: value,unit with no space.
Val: 76,°F
